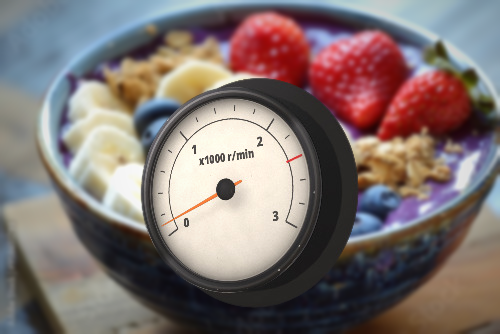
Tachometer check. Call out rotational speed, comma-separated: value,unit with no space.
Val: 100,rpm
